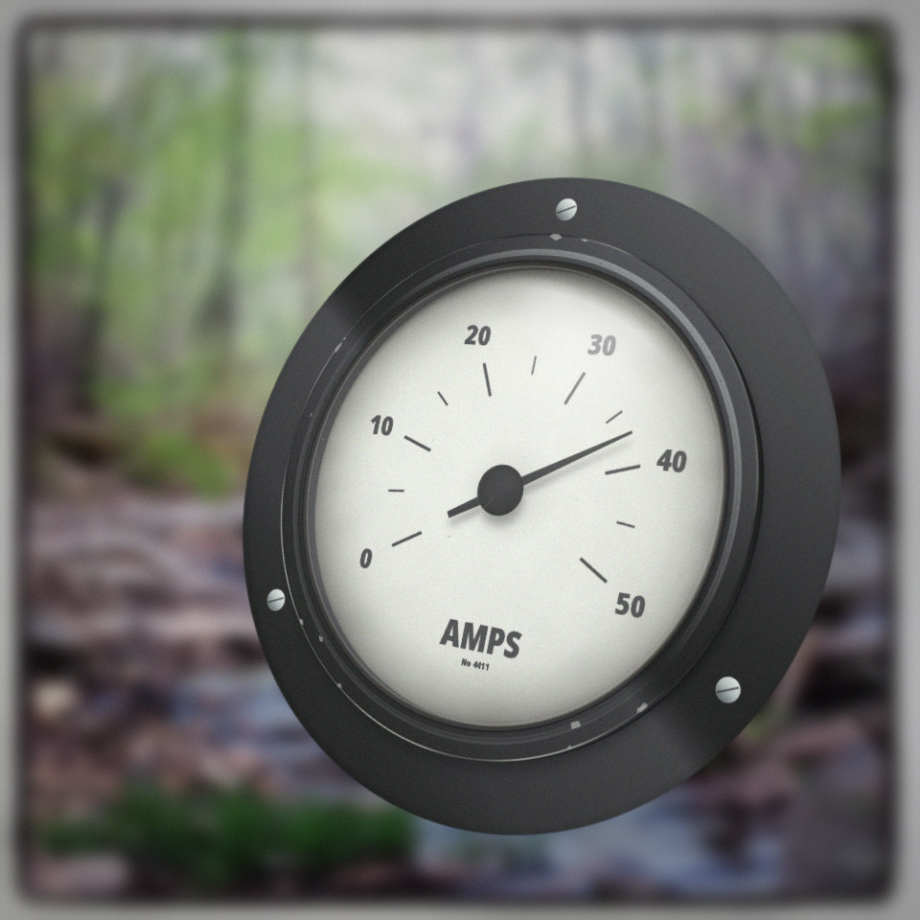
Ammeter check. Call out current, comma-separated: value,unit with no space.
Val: 37.5,A
